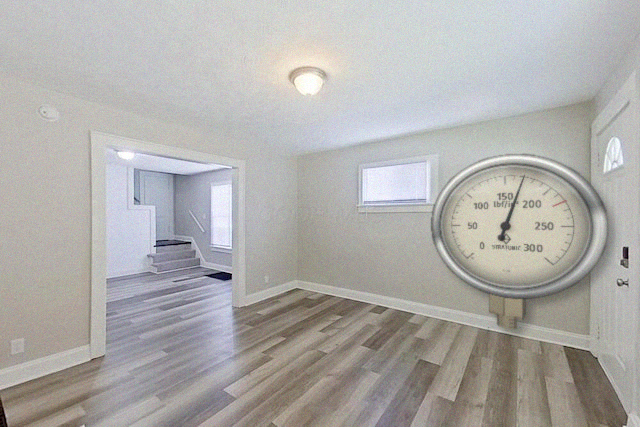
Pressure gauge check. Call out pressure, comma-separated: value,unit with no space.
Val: 170,psi
